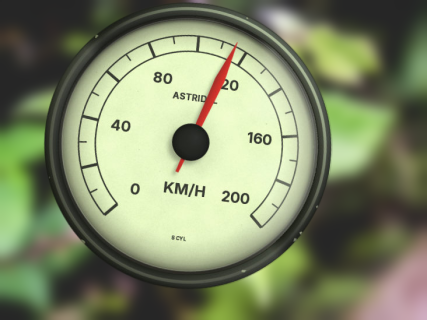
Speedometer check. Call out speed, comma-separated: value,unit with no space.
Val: 115,km/h
